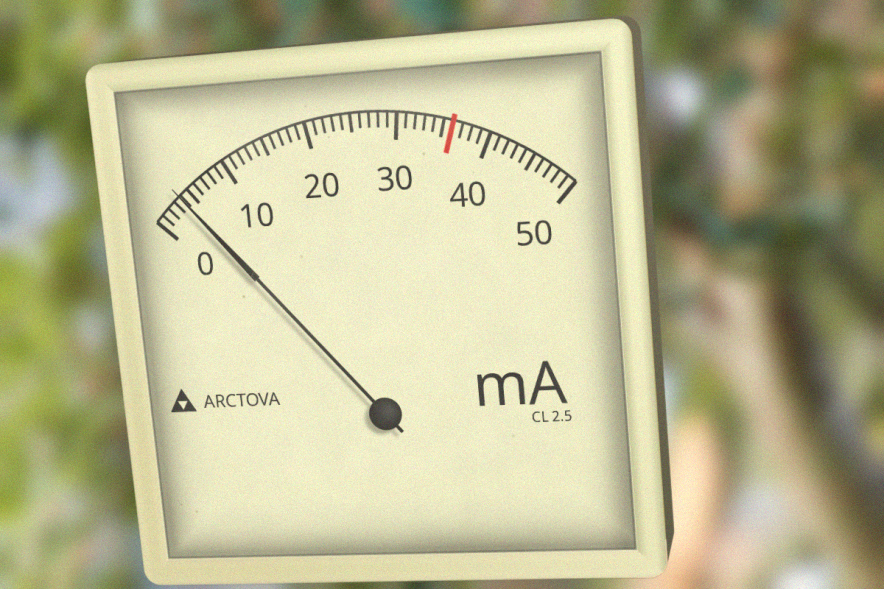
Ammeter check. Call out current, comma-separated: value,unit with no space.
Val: 4,mA
